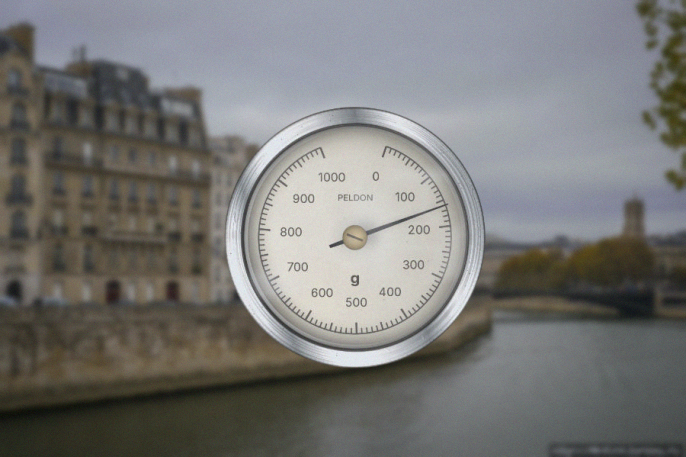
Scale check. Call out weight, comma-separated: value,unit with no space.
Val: 160,g
